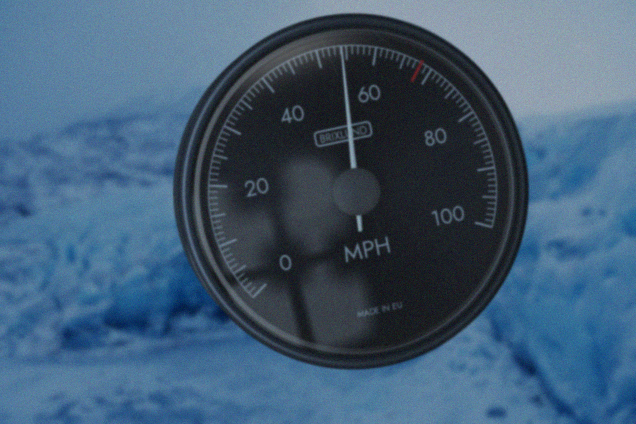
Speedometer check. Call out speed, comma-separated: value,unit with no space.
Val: 54,mph
